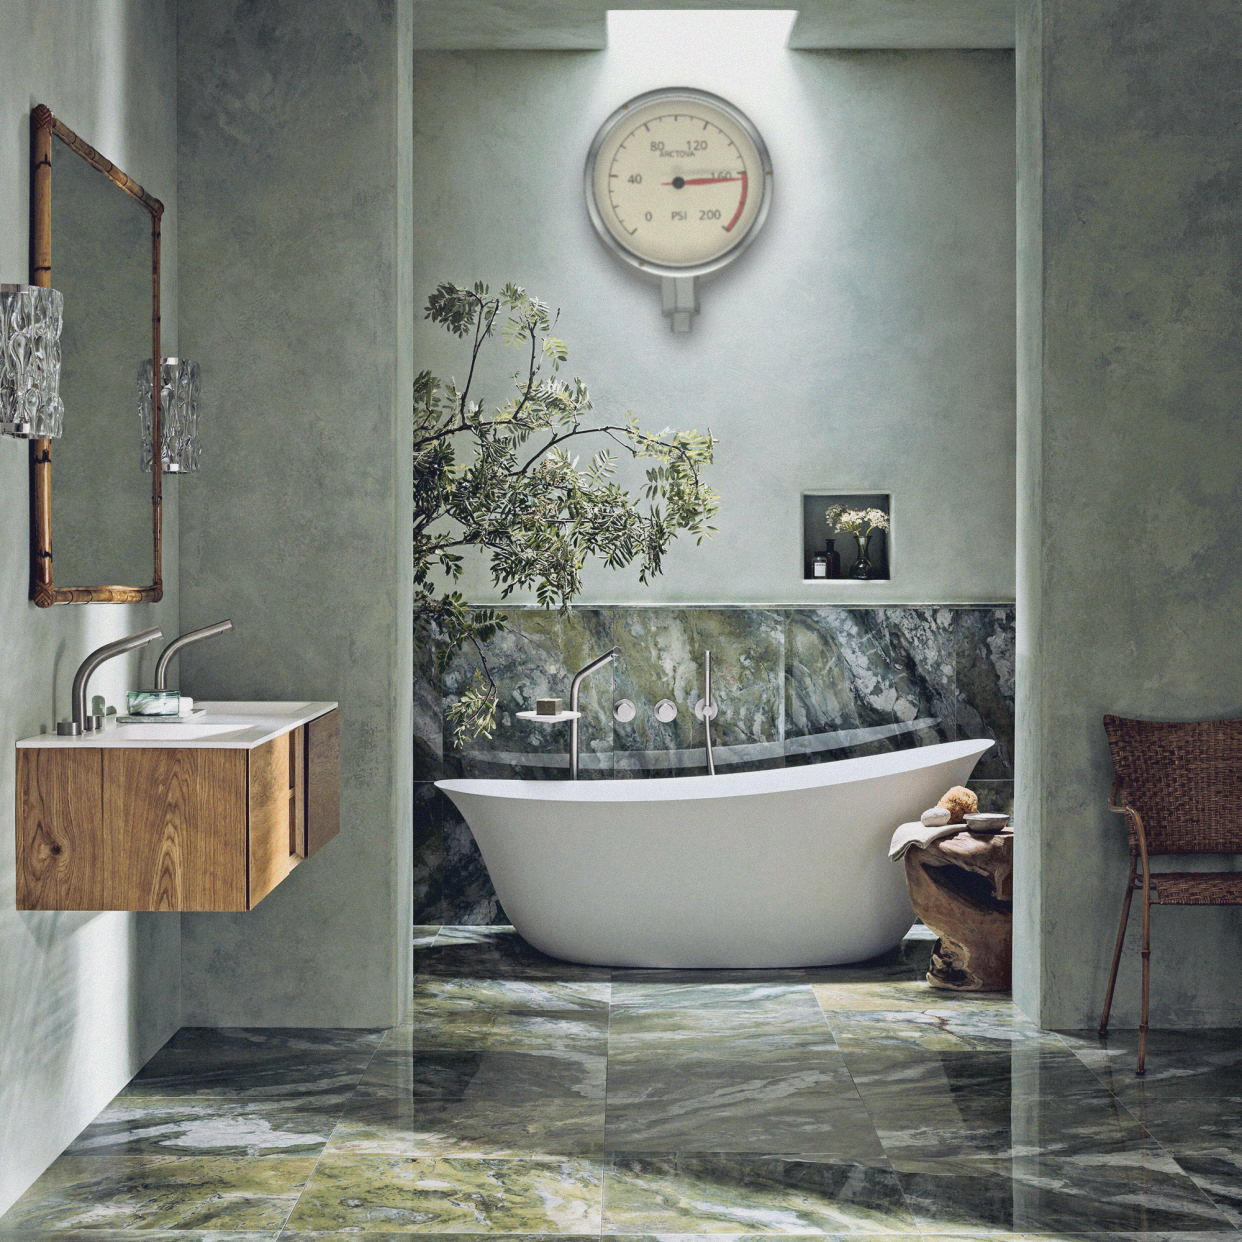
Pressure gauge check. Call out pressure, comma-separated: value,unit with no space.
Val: 165,psi
